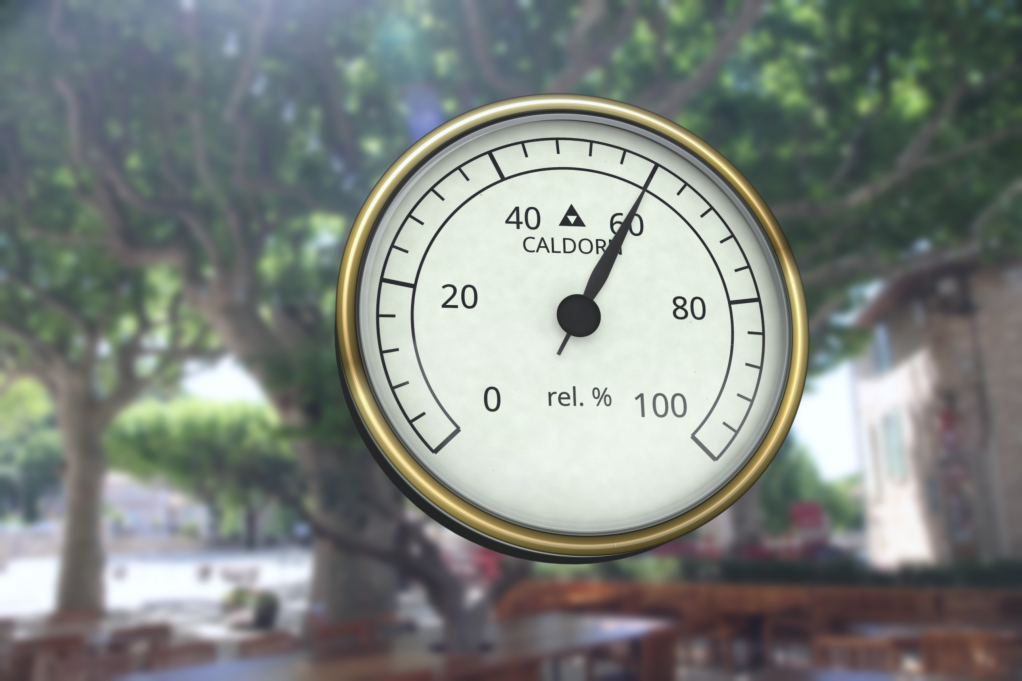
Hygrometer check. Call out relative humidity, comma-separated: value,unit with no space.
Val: 60,%
